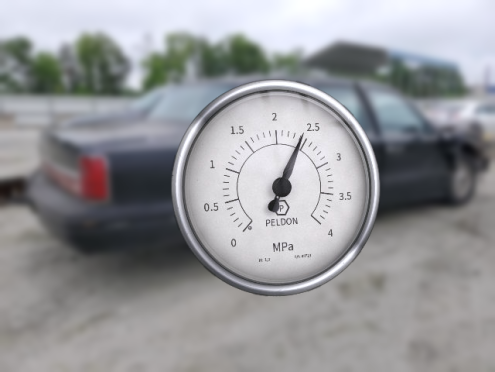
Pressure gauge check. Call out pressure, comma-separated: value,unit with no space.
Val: 2.4,MPa
